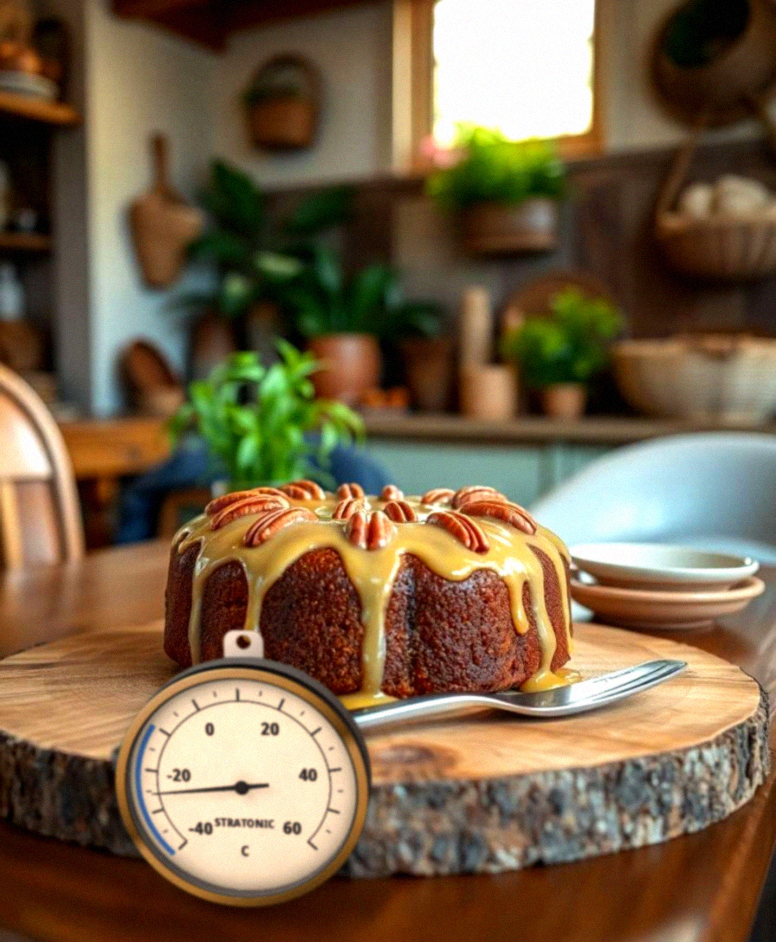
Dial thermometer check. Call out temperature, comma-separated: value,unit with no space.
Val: -25,°C
